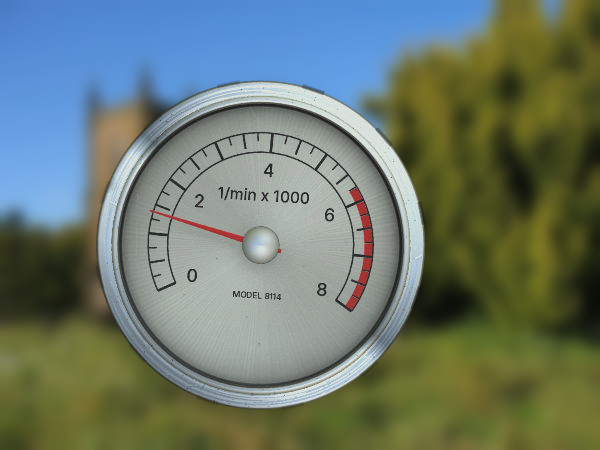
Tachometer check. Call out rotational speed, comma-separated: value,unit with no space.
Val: 1375,rpm
